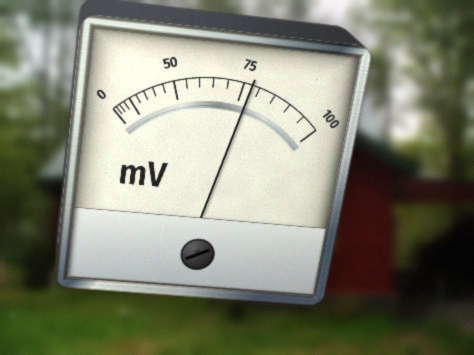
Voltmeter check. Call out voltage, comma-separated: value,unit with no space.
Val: 77.5,mV
